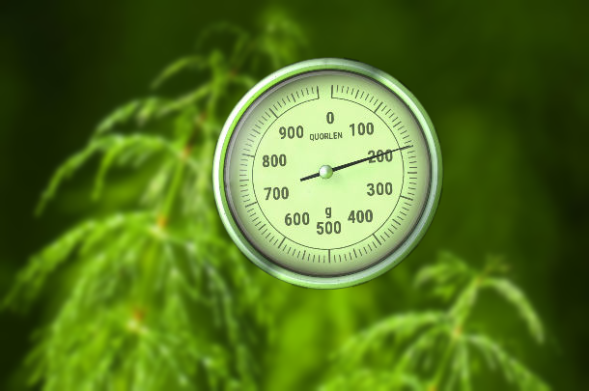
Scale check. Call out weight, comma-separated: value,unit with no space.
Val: 200,g
